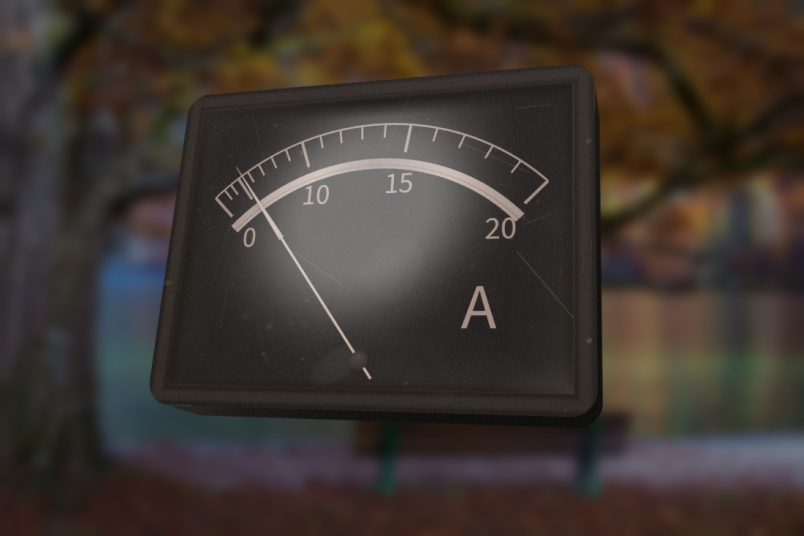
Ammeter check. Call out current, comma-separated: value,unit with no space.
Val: 5.5,A
